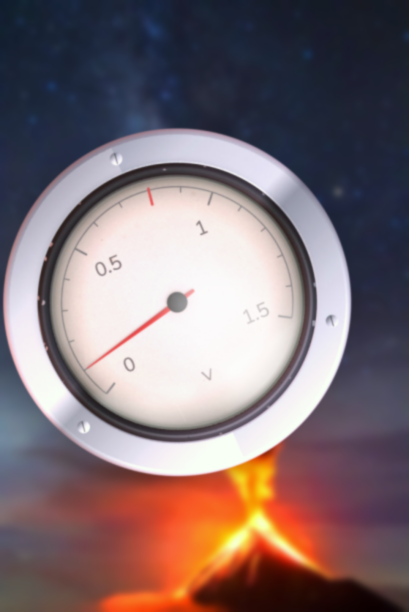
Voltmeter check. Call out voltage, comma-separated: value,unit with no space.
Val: 0.1,V
